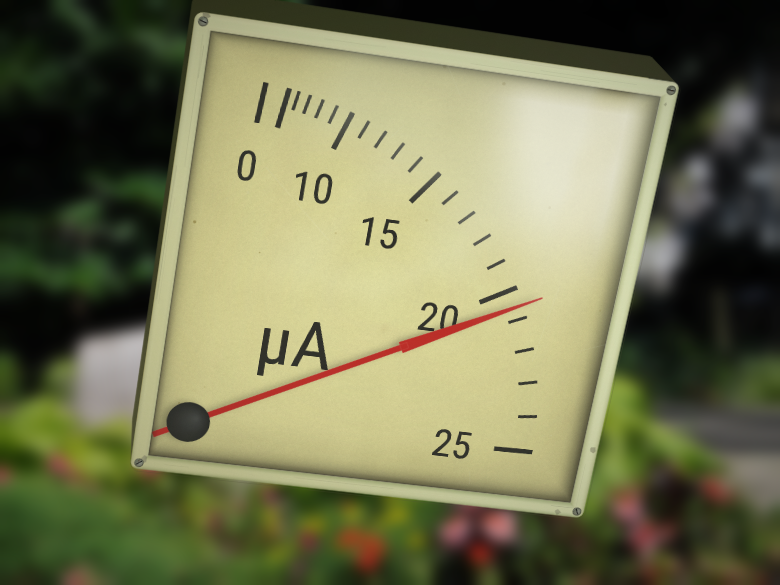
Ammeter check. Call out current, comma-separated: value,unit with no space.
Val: 20.5,µA
